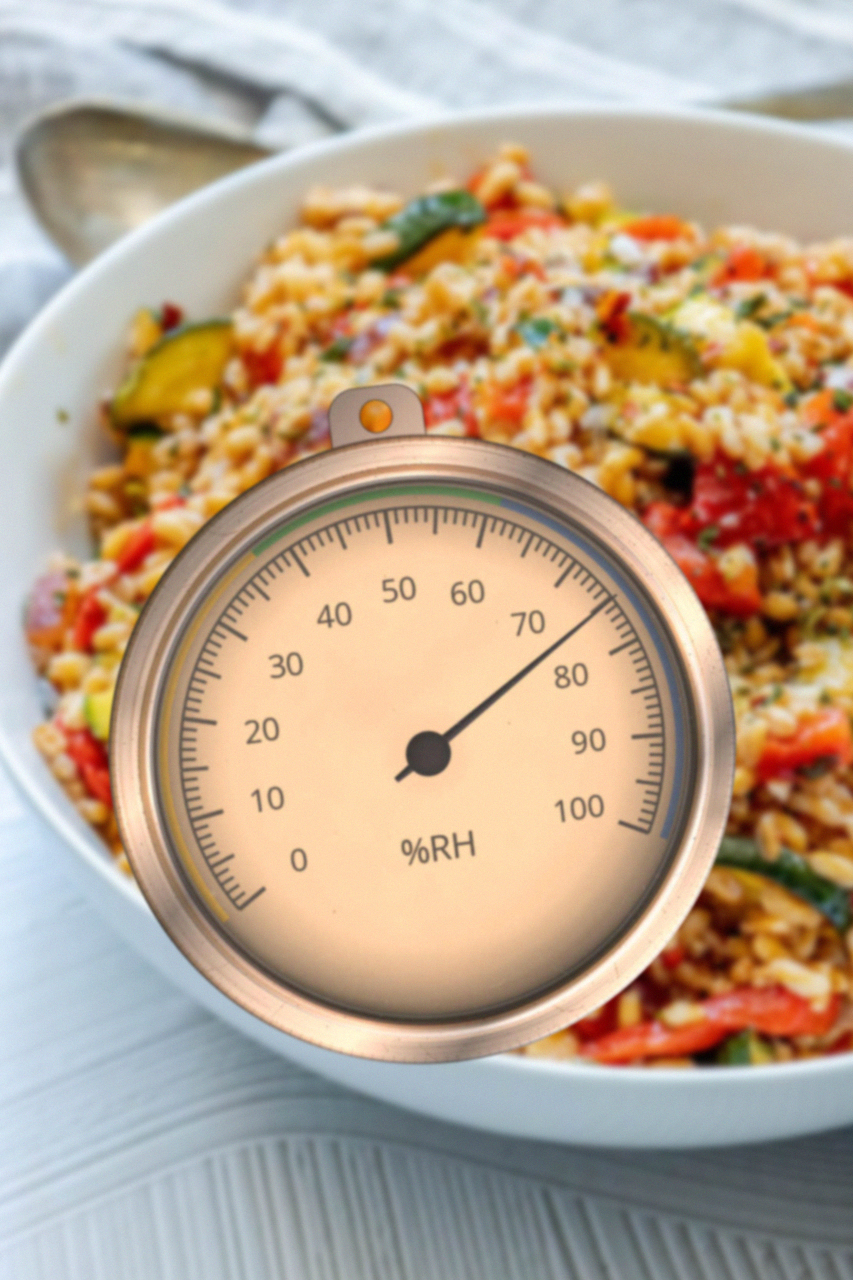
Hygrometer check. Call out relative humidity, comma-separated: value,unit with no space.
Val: 75,%
